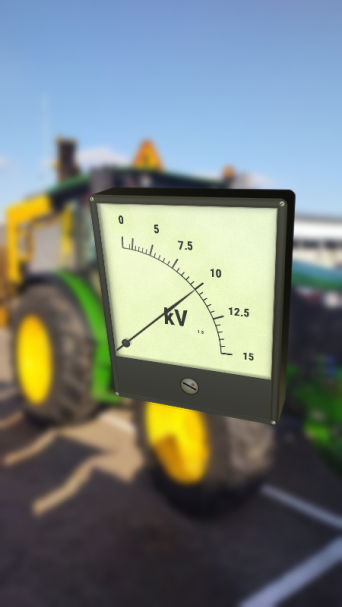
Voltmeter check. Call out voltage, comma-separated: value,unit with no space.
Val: 10,kV
